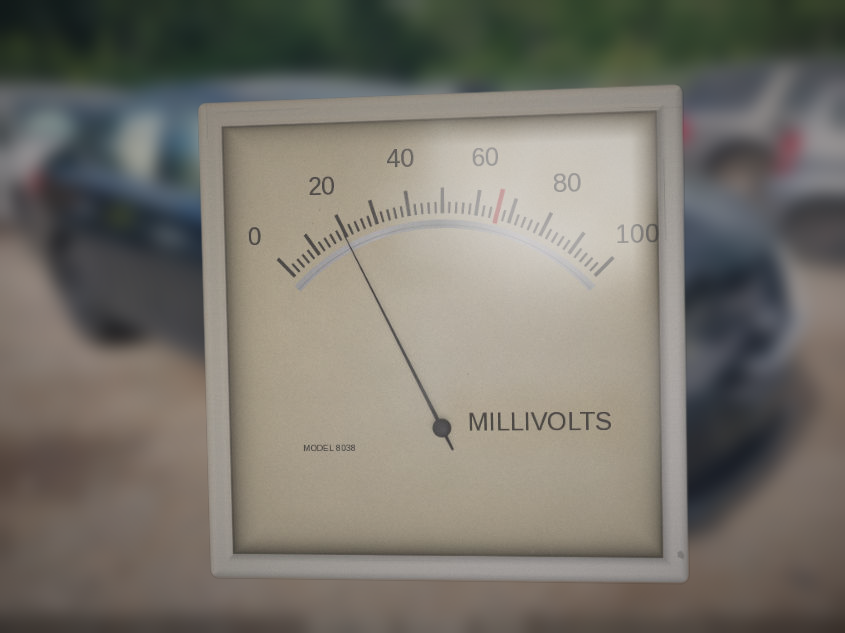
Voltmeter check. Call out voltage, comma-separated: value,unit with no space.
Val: 20,mV
